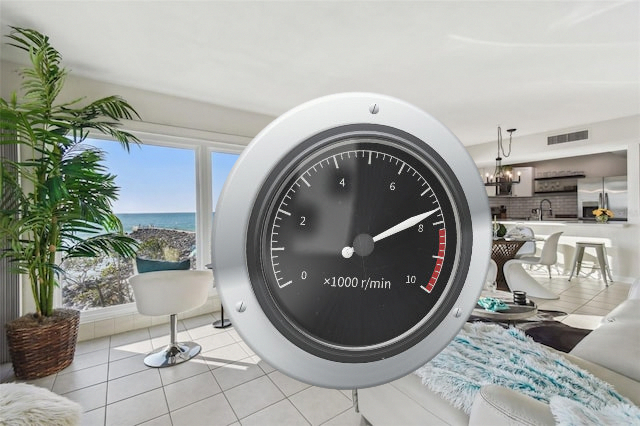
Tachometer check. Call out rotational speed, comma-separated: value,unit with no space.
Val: 7600,rpm
